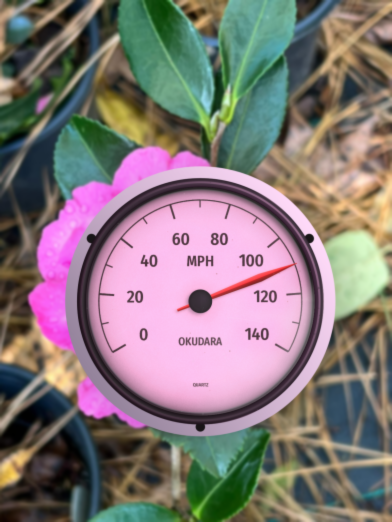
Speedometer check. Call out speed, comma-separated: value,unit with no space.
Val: 110,mph
